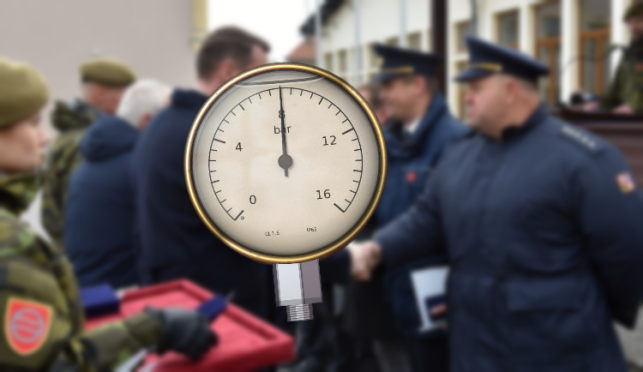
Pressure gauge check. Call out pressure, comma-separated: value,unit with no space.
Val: 8,bar
